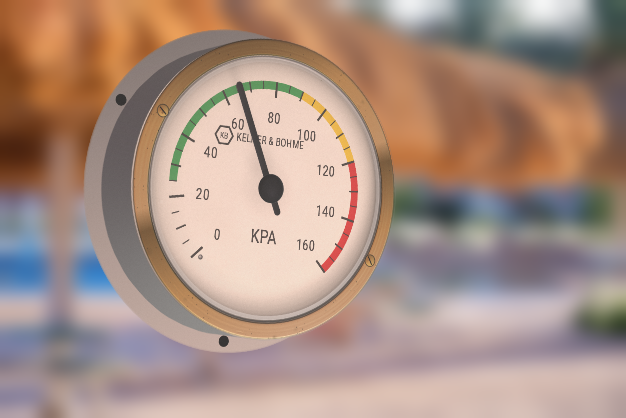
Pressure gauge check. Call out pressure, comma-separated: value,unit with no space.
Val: 65,kPa
